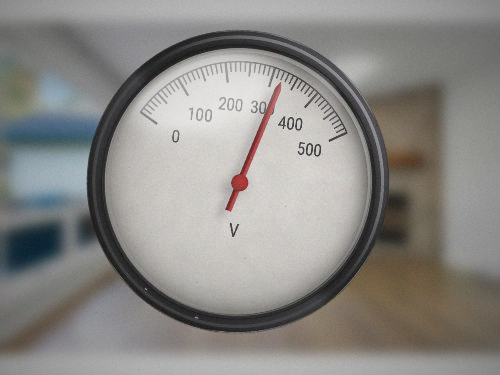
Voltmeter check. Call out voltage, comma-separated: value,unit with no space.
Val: 320,V
